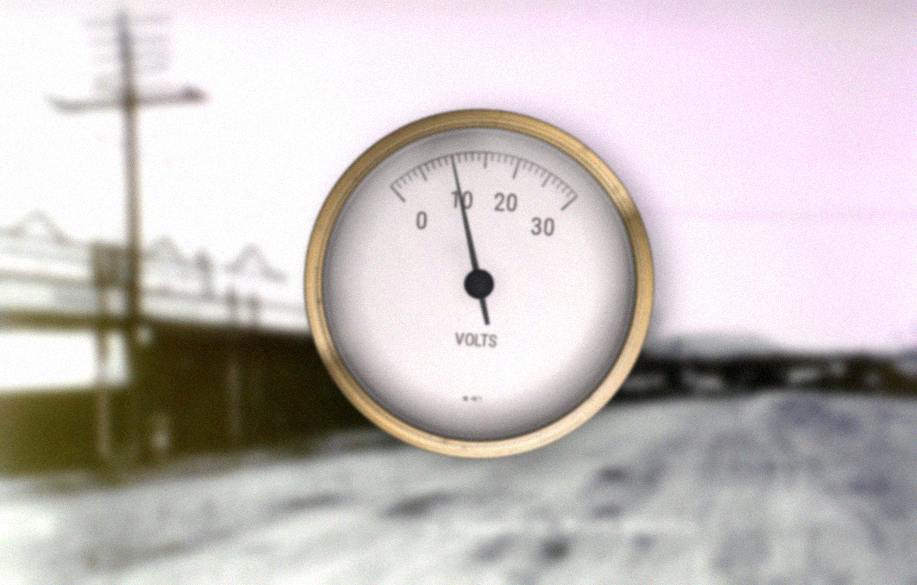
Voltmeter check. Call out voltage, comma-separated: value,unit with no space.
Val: 10,V
